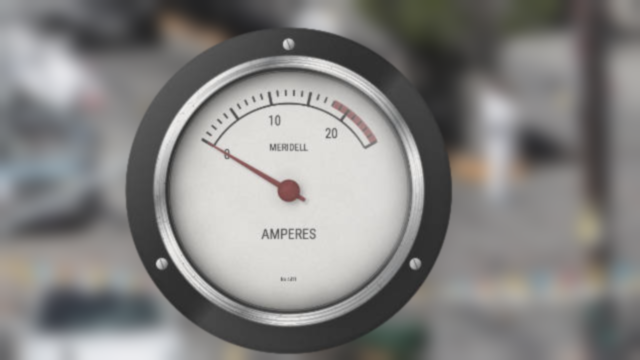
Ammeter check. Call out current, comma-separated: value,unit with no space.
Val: 0,A
